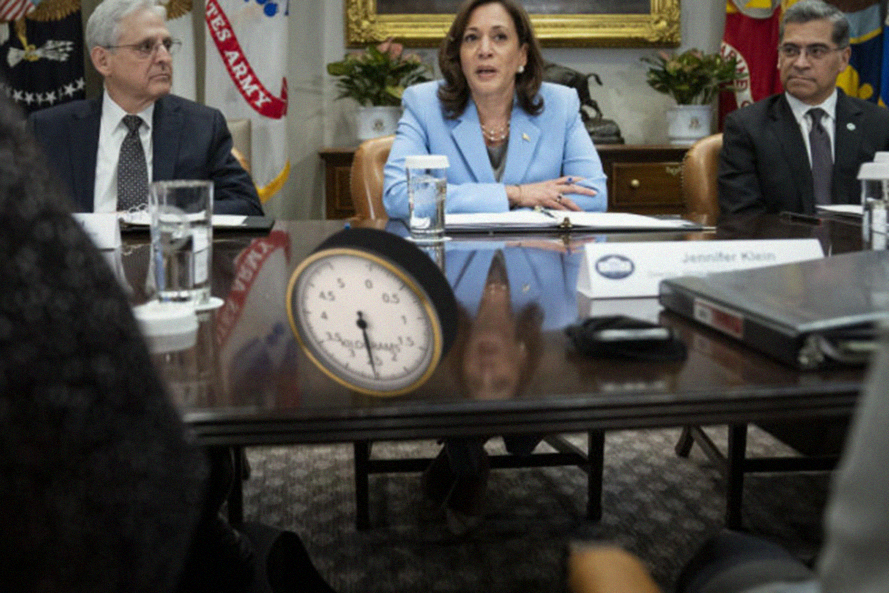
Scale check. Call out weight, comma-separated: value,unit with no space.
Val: 2.5,kg
